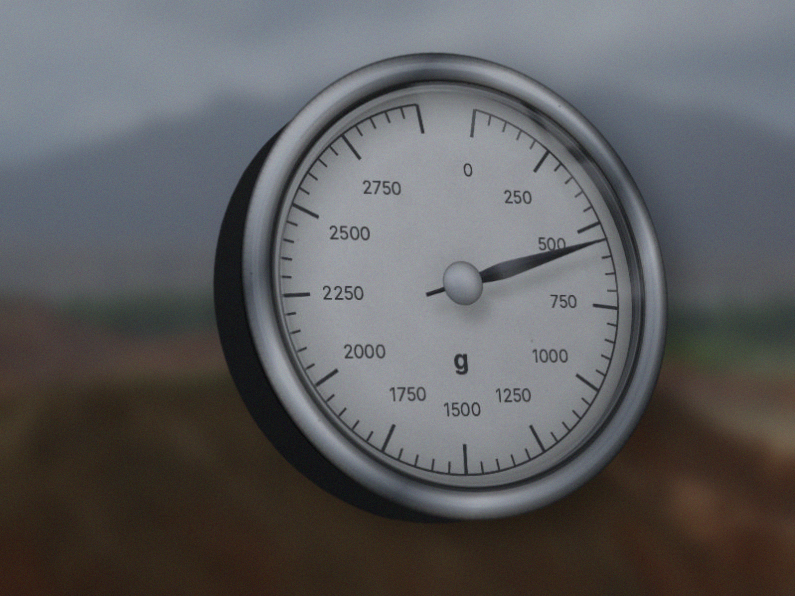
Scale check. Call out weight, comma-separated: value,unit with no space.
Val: 550,g
